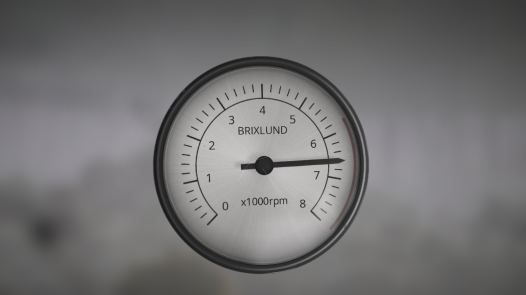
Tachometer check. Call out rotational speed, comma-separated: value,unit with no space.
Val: 6600,rpm
